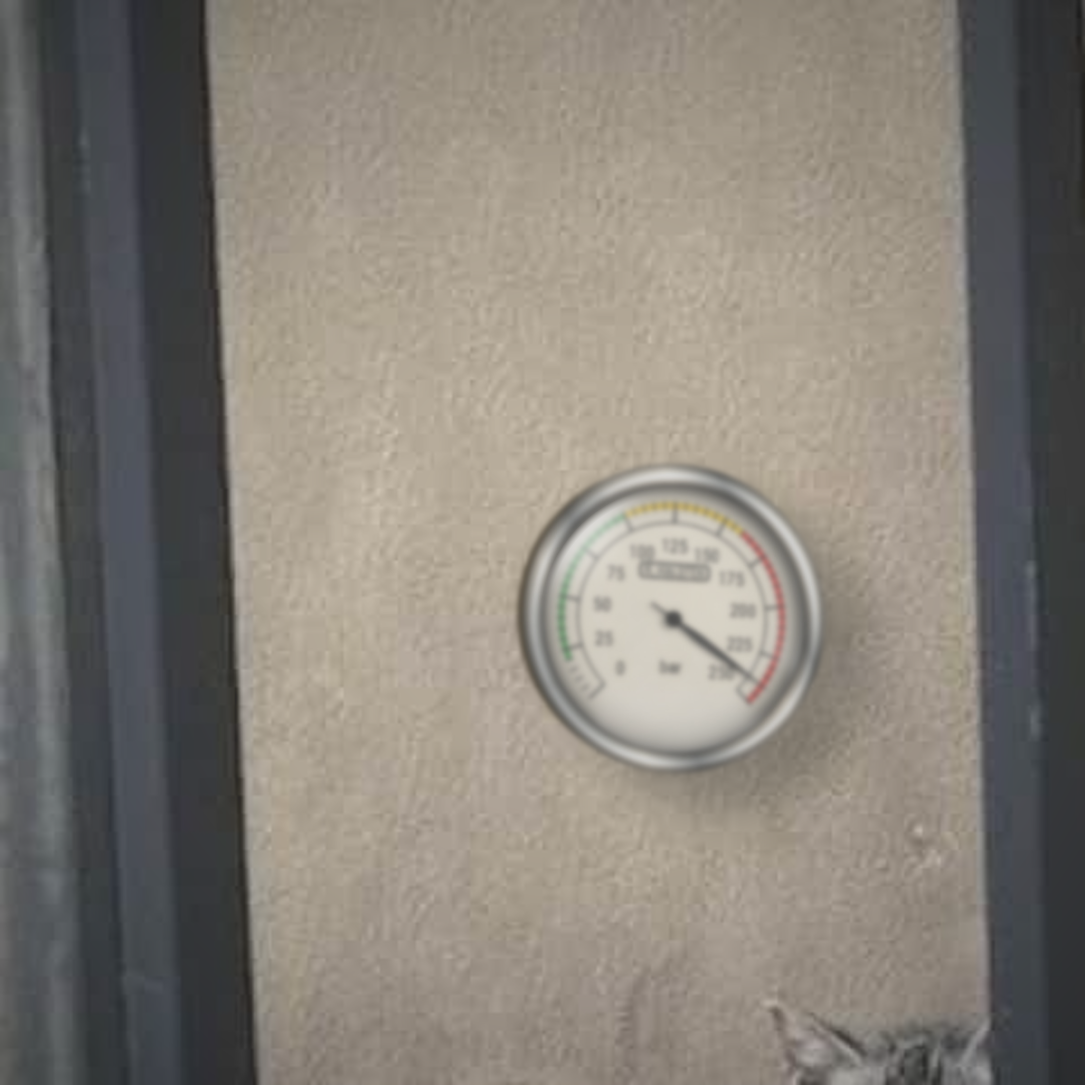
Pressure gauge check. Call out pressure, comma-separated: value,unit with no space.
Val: 240,bar
